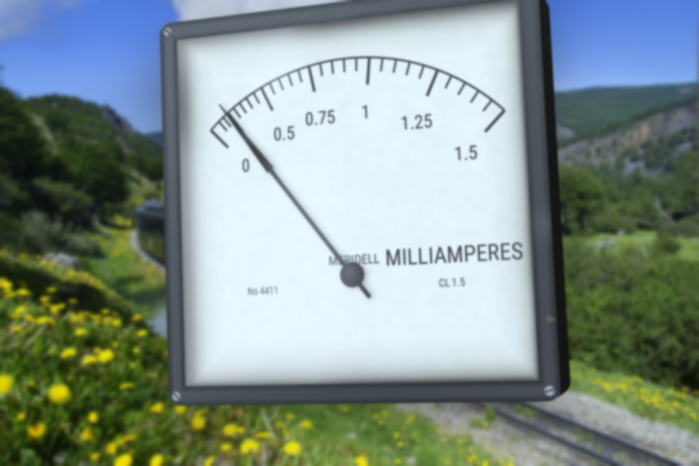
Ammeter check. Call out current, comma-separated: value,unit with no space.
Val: 0.25,mA
